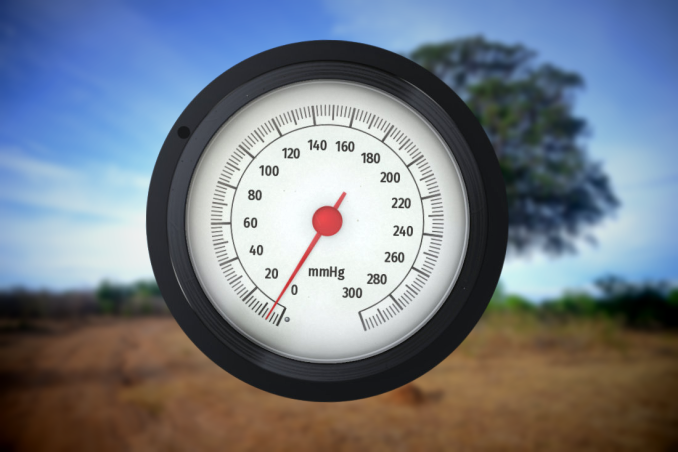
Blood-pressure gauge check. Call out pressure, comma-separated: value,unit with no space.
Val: 6,mmHg
